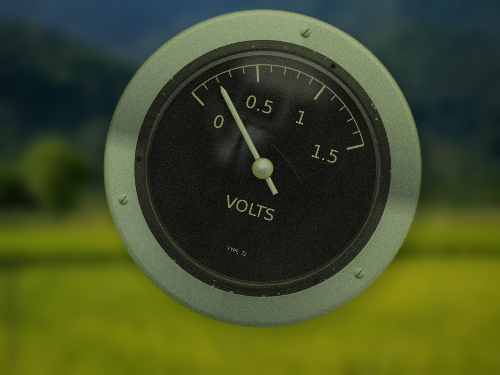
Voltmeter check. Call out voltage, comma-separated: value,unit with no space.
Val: 0.2,V
